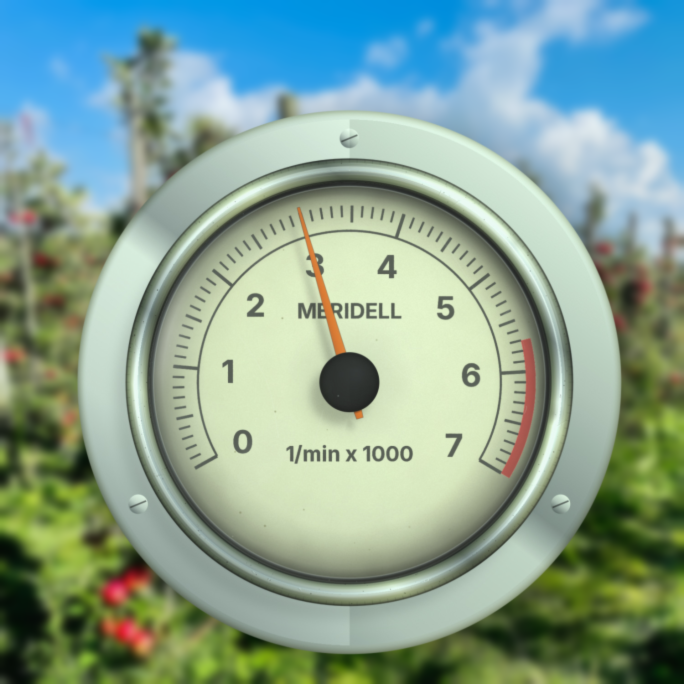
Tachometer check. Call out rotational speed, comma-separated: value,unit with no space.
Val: 3000,rpm
